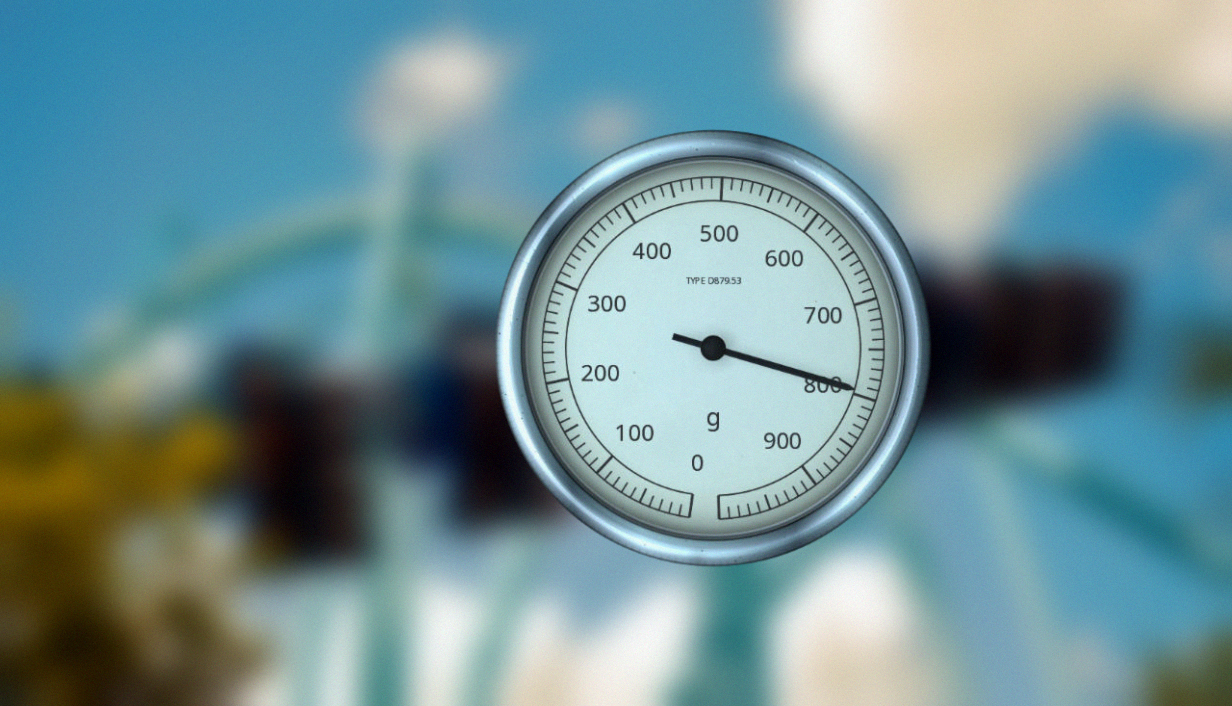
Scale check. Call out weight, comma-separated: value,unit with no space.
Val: 795,g
